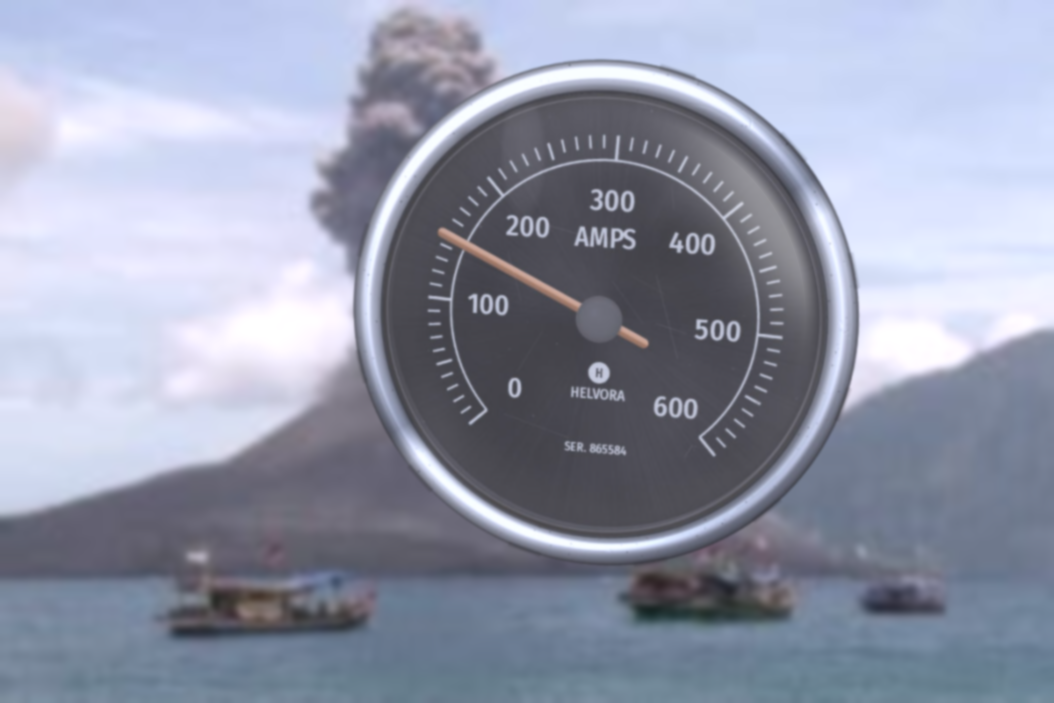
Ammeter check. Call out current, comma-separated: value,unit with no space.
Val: 150,A
